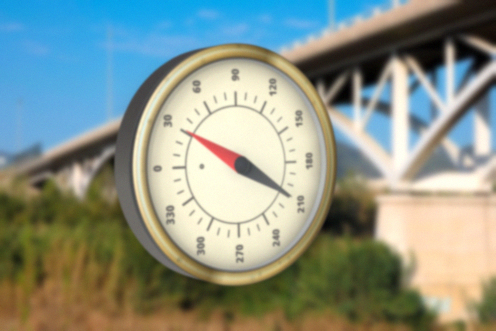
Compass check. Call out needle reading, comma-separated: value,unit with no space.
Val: 30,°
